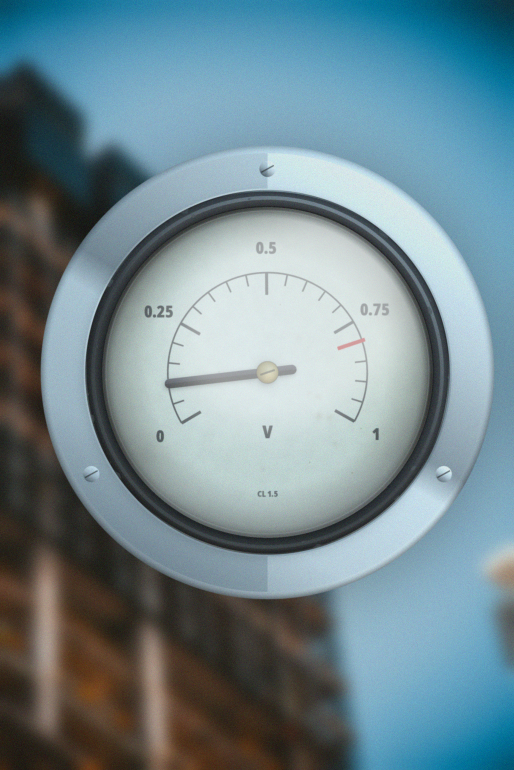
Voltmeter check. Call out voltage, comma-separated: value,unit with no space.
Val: 0.1,V
